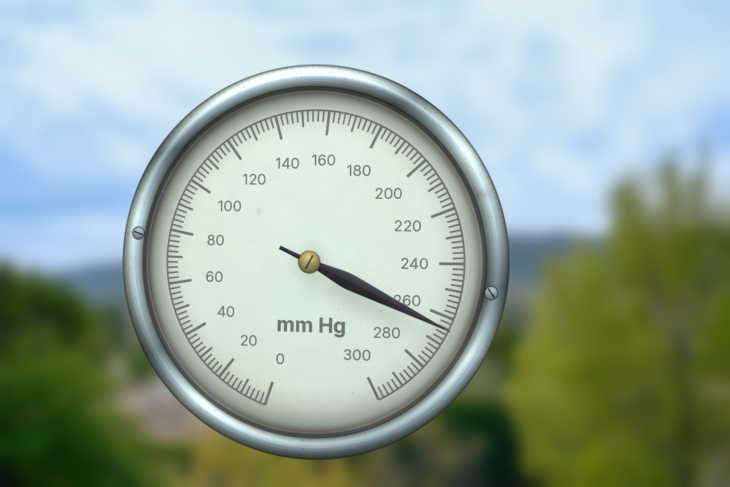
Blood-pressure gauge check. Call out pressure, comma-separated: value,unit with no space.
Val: 264,mmHg
